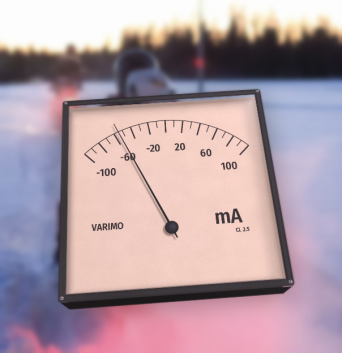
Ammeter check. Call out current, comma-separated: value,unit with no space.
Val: -55,mA
